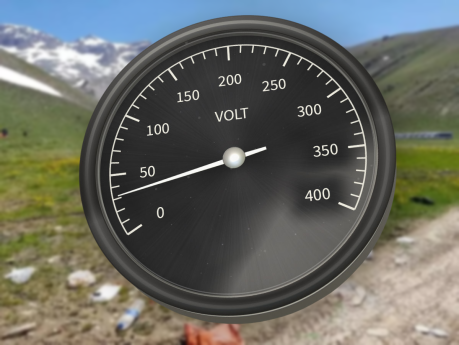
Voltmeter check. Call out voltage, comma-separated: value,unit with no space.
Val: 30,V
